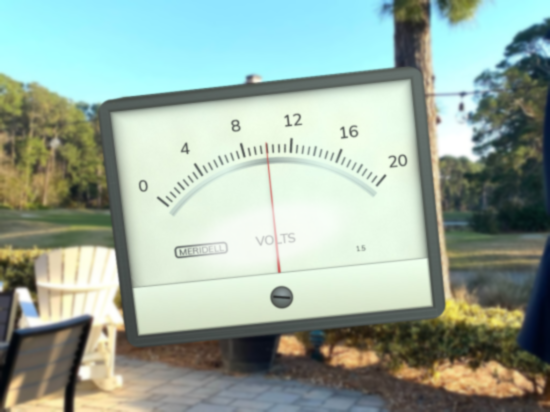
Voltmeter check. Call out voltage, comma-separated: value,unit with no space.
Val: 10,V
